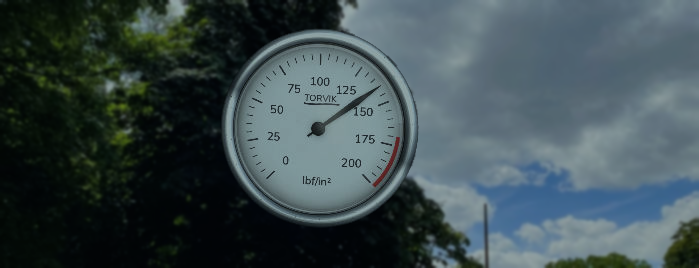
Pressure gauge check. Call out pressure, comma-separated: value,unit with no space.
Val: 140,psi
